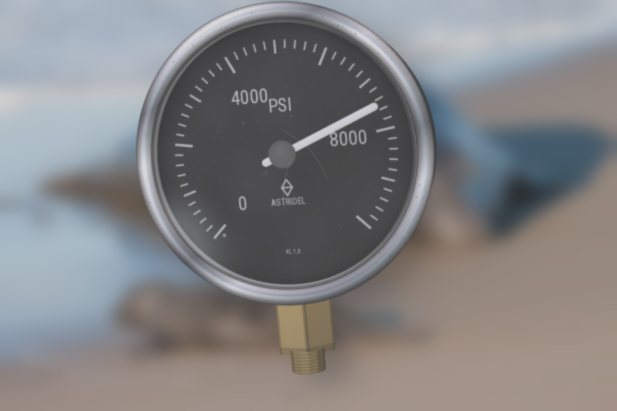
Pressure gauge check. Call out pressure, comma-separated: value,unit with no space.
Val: 7500,psi
